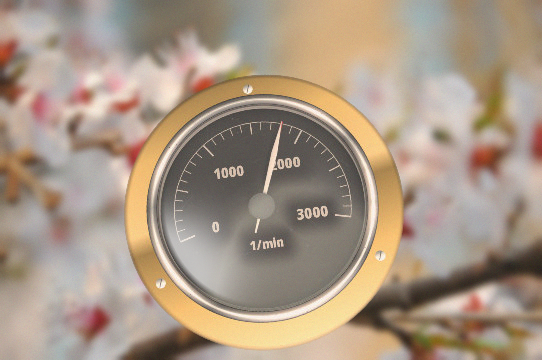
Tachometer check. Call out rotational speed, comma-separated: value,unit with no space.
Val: 1800,rpm
